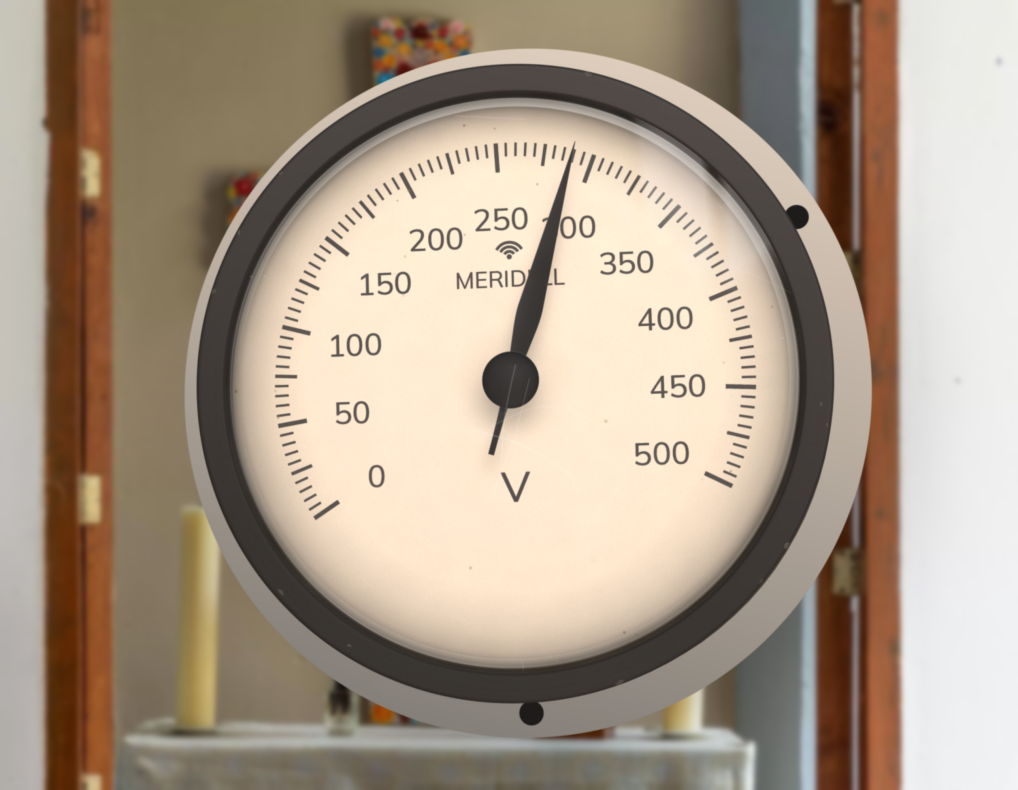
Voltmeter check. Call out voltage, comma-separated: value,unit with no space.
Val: 290,V
